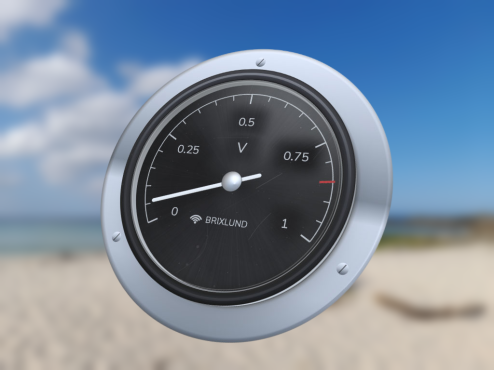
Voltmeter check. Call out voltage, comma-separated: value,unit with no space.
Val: 0.05,V
